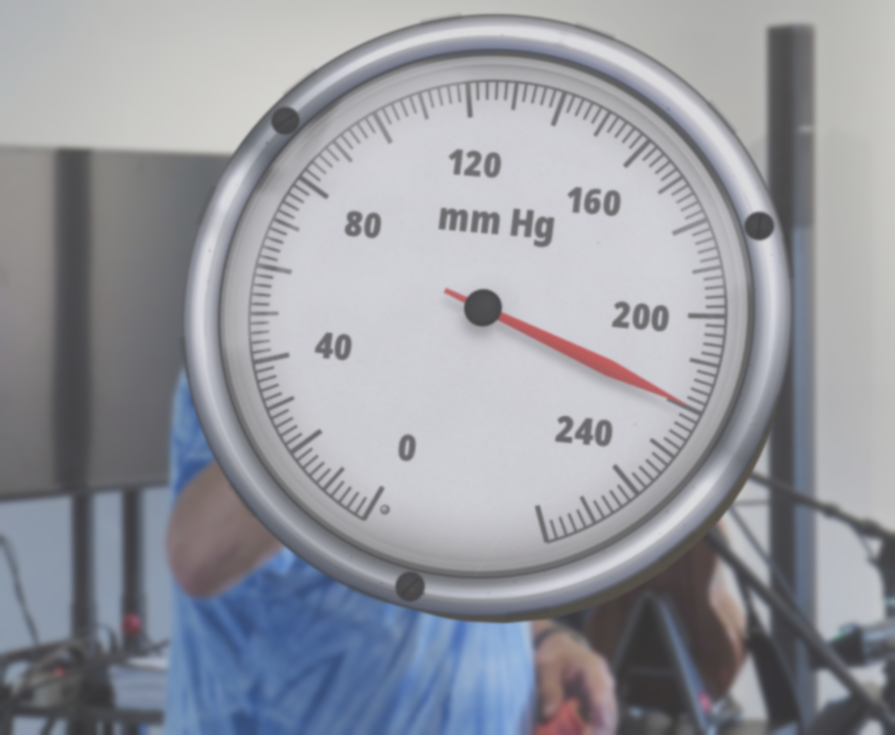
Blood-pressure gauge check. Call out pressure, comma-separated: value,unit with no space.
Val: 220,mmHg
